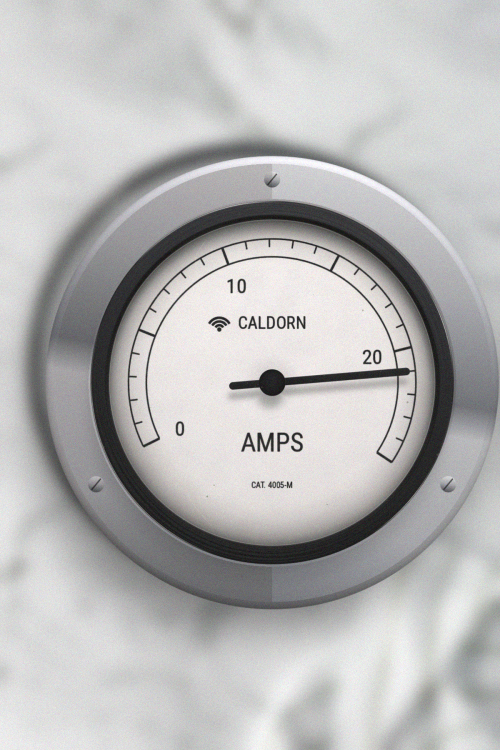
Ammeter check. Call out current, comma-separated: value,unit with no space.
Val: 21,A
